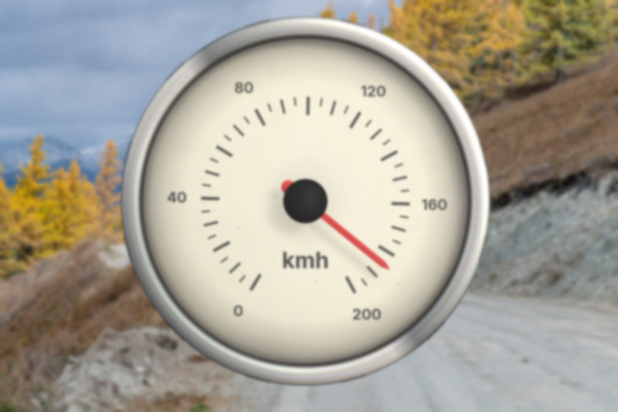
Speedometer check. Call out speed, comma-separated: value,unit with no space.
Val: 185,km/h
